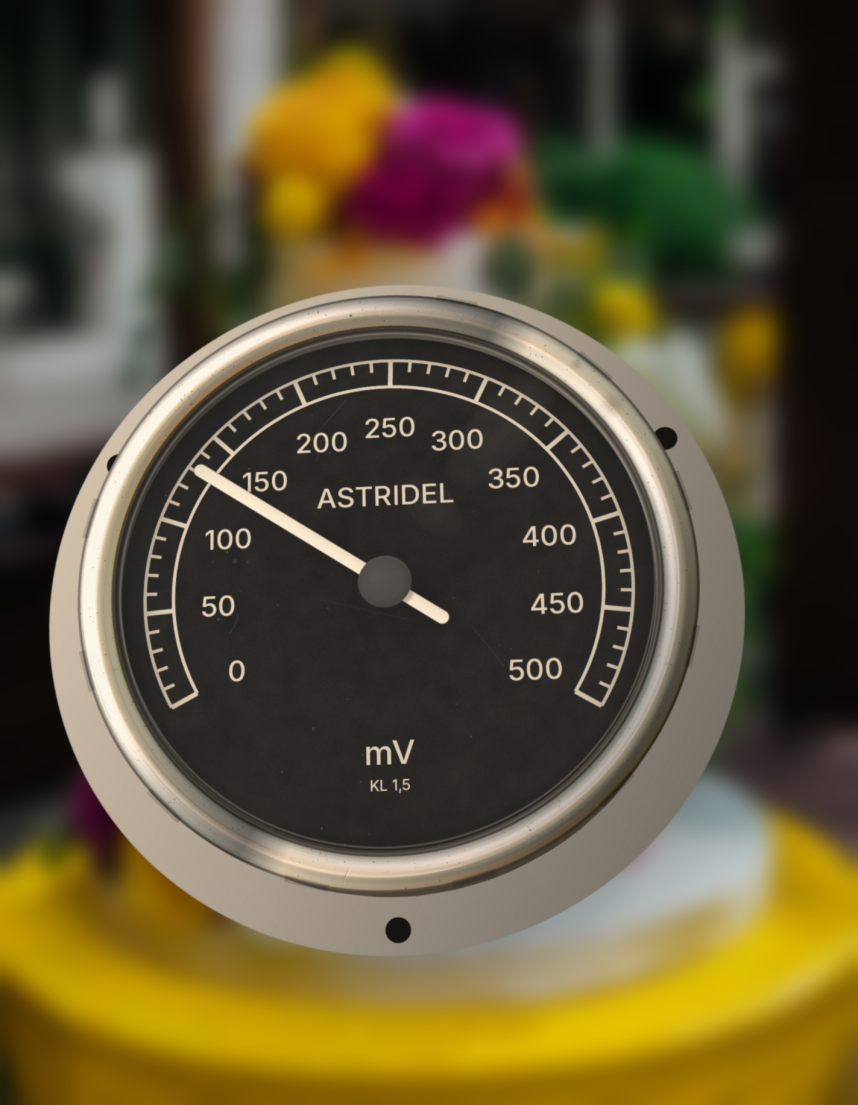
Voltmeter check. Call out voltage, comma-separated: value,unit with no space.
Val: 130,mV
